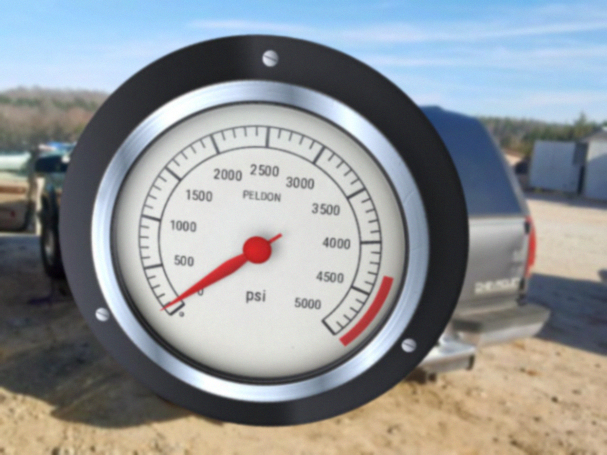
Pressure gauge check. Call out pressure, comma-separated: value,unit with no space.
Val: 100,psi
